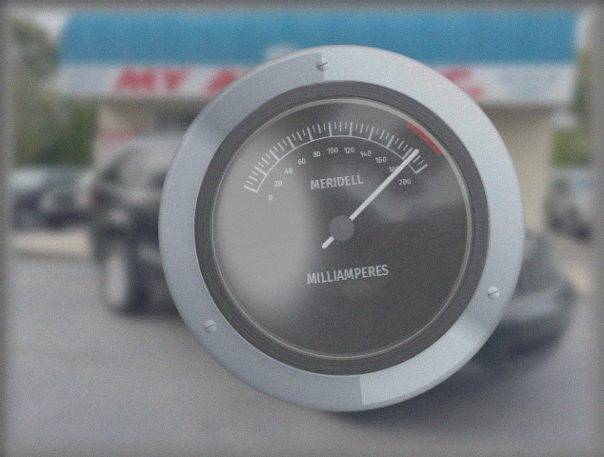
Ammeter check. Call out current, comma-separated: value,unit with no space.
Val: 185,mA
